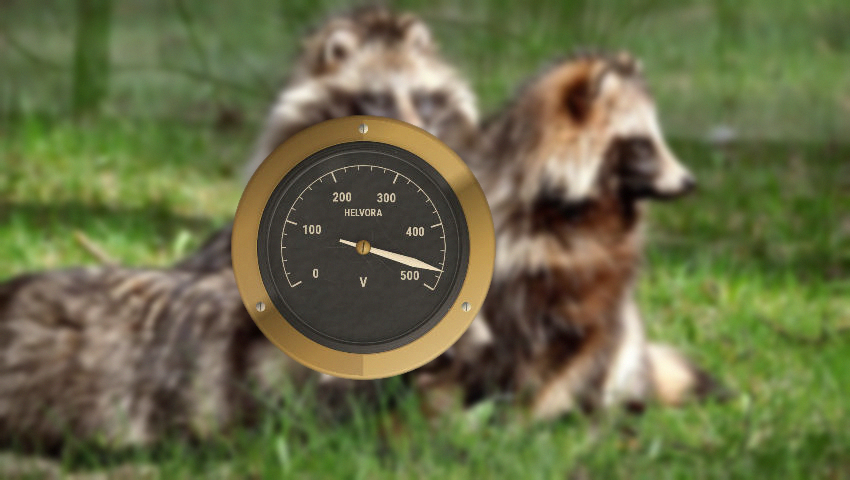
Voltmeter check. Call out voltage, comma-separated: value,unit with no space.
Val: 470,V
